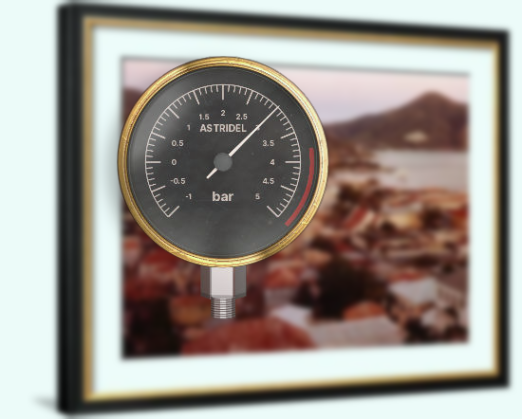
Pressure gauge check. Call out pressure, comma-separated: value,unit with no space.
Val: 3,bar
